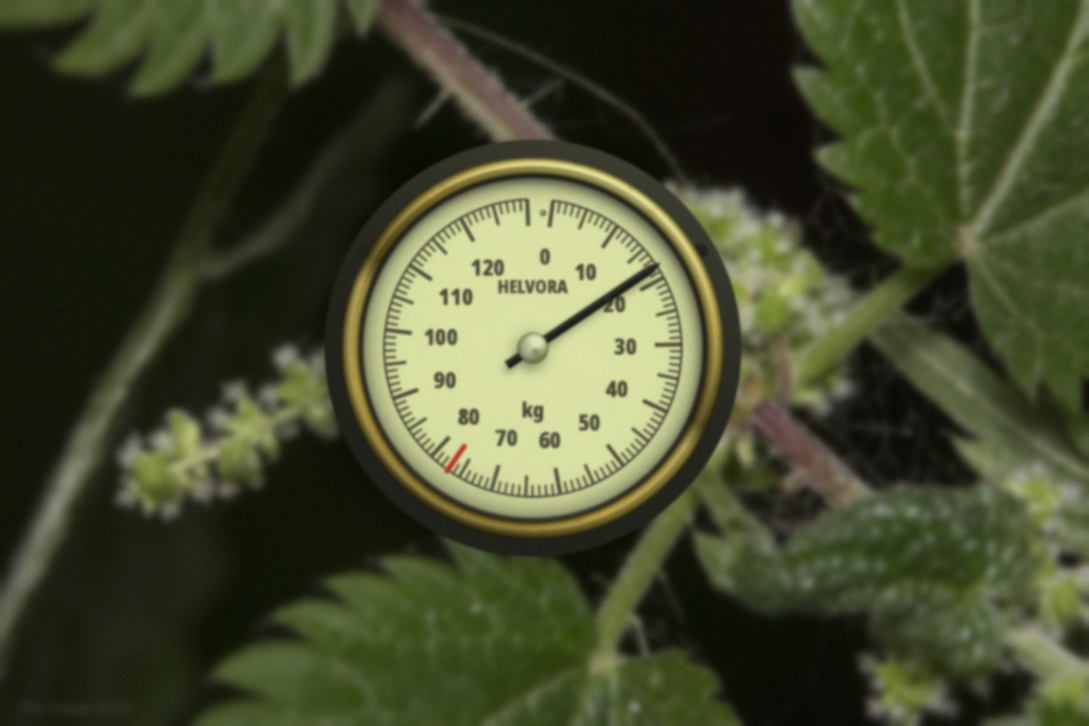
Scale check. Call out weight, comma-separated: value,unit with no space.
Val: 18,kg
